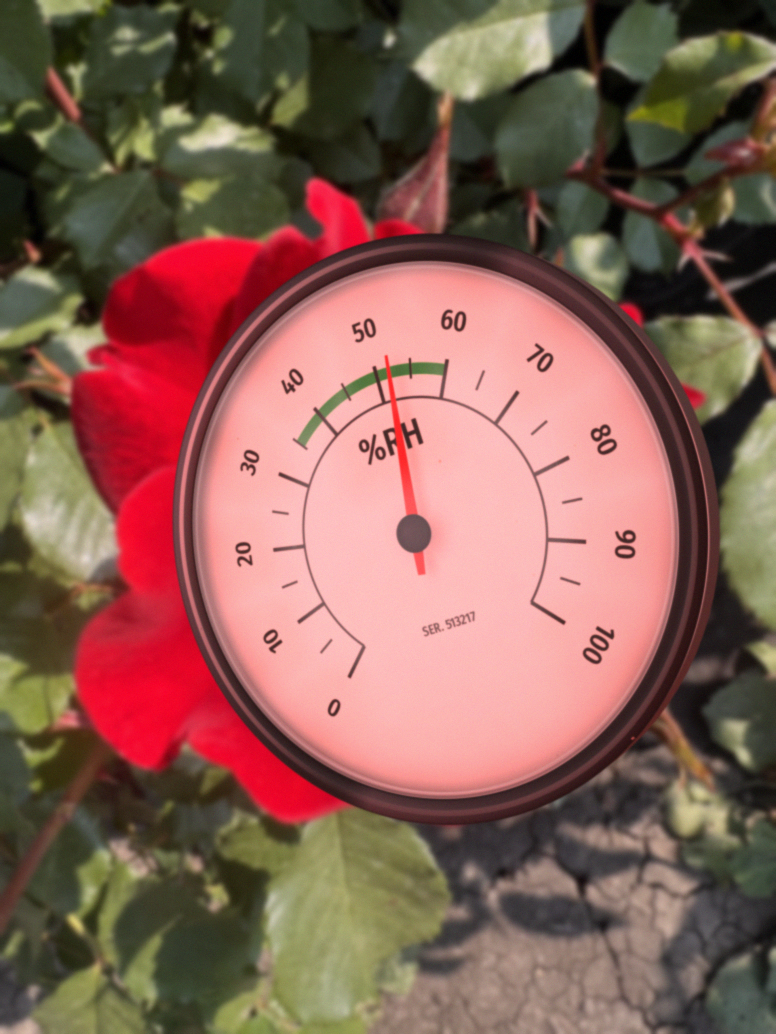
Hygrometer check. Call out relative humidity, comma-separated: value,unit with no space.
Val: 52.5,%
